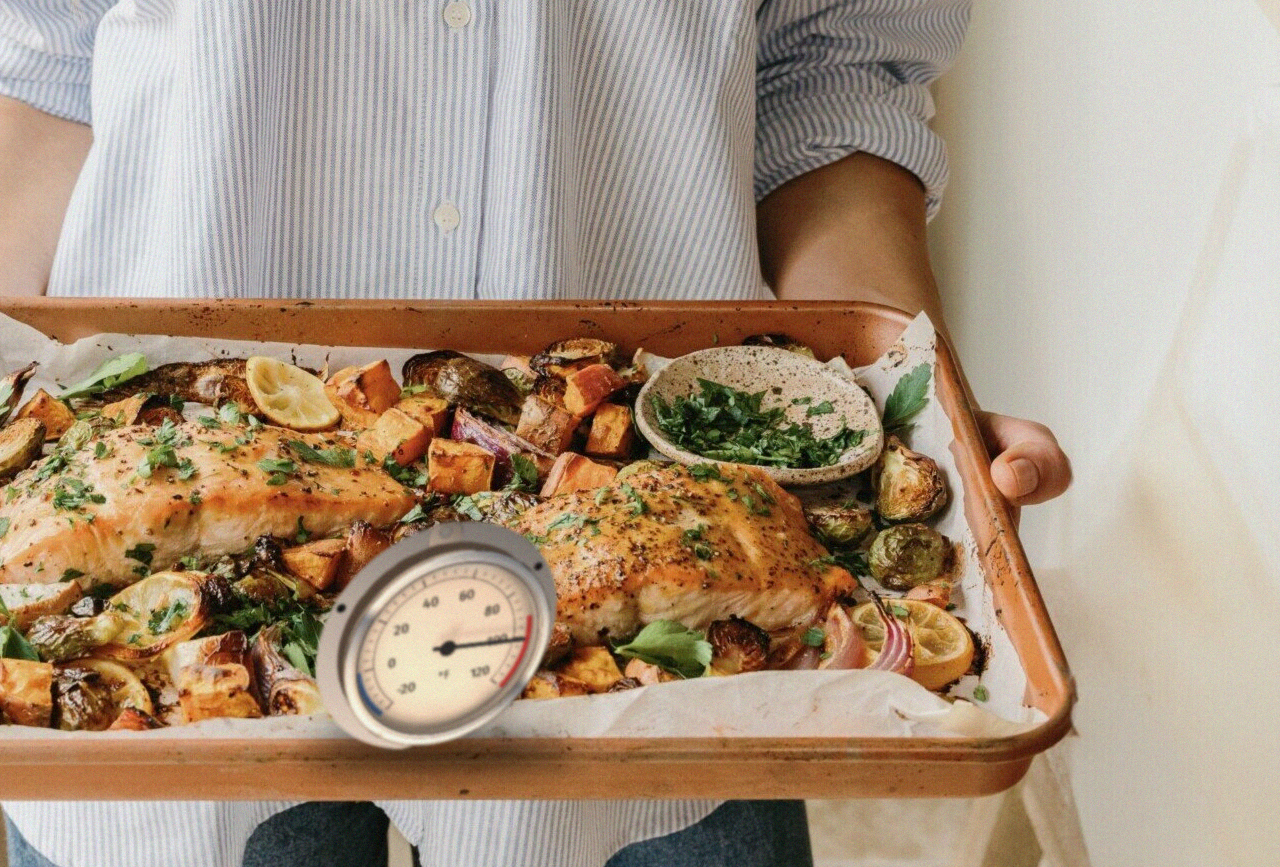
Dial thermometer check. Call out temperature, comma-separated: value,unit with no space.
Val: 100,°F
